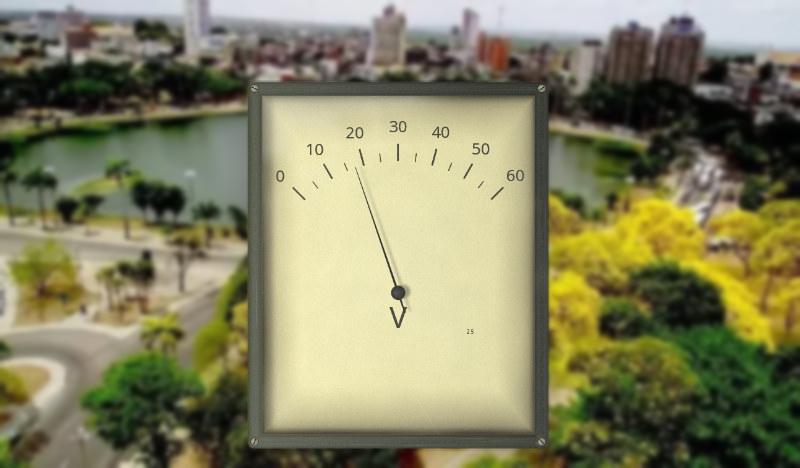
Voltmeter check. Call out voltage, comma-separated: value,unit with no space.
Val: 17.5,V
